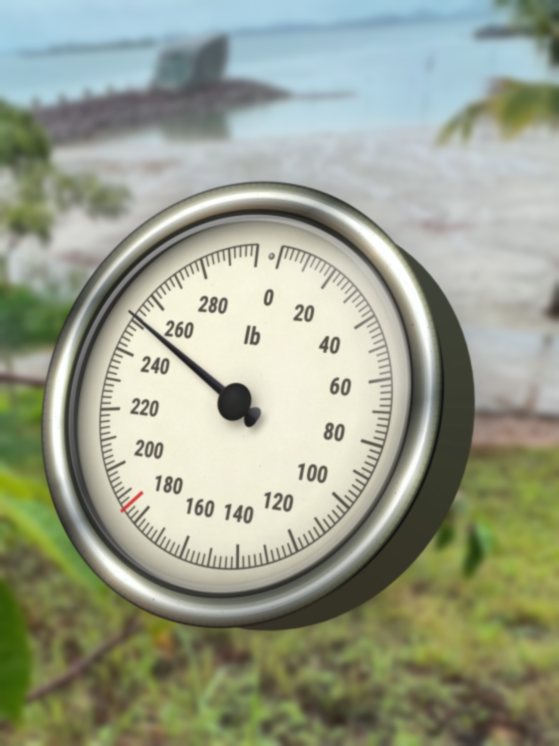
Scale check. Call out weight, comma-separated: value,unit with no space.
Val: 252,lb
